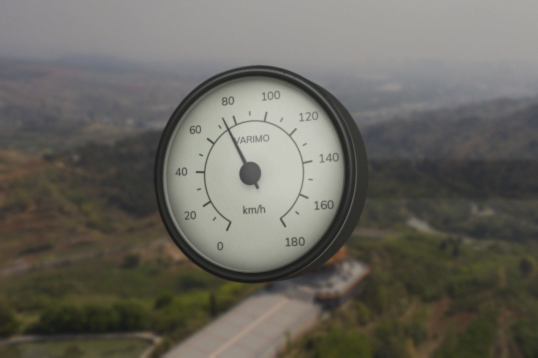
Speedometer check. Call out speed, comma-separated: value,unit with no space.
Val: 75,km/h
